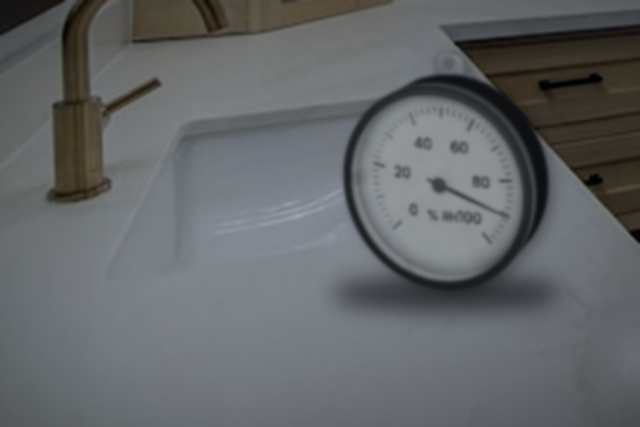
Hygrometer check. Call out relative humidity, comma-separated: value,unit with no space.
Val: 90,%
